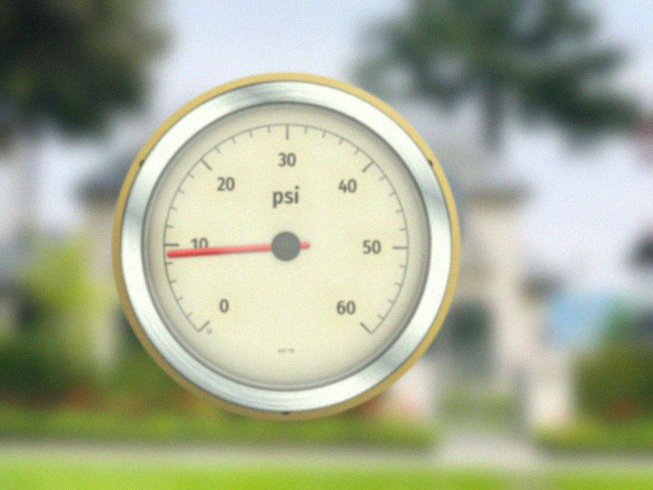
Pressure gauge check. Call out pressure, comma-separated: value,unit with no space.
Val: 9,psi
